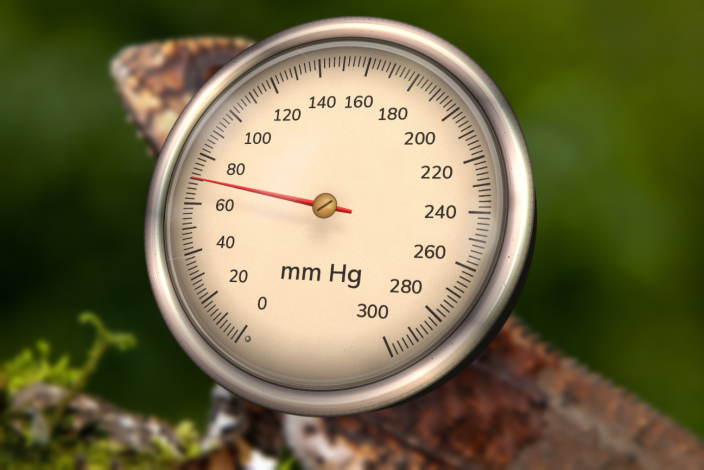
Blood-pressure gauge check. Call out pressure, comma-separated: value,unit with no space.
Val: 70,mmHg
